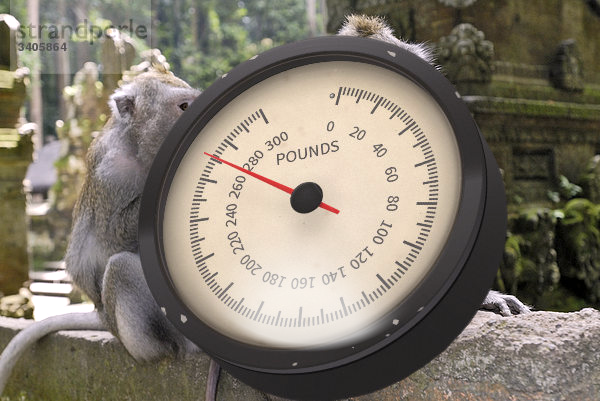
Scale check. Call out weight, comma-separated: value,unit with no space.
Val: 270,lb
